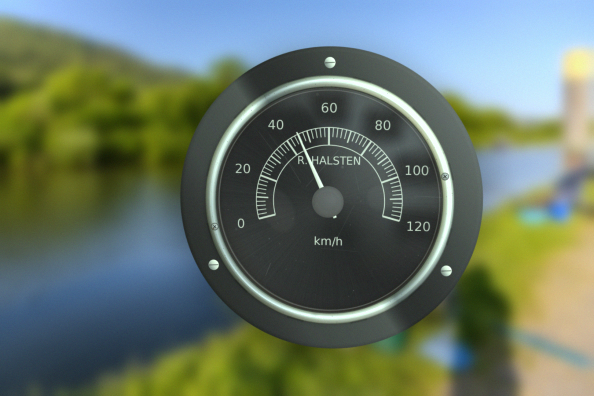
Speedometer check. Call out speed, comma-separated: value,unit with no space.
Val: 46,km/h
